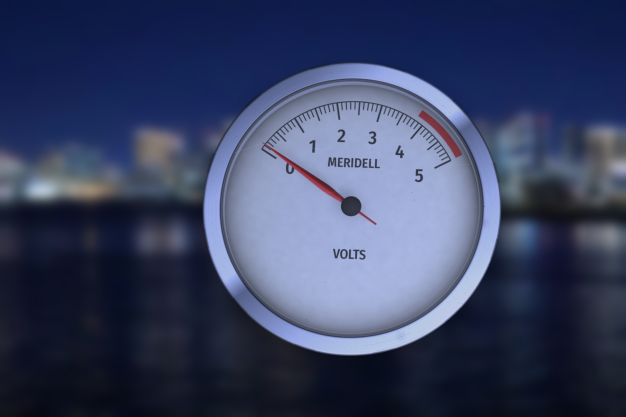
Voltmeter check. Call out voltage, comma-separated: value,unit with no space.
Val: 0.1,V
